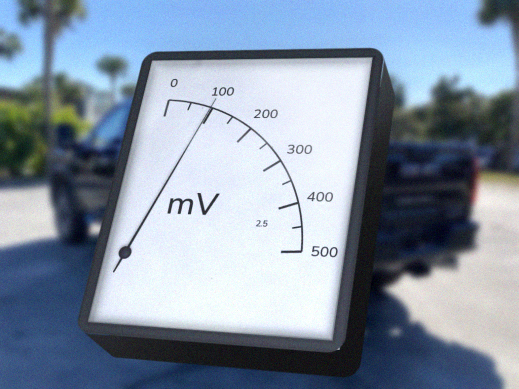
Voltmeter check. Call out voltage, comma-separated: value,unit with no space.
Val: 100,mV
